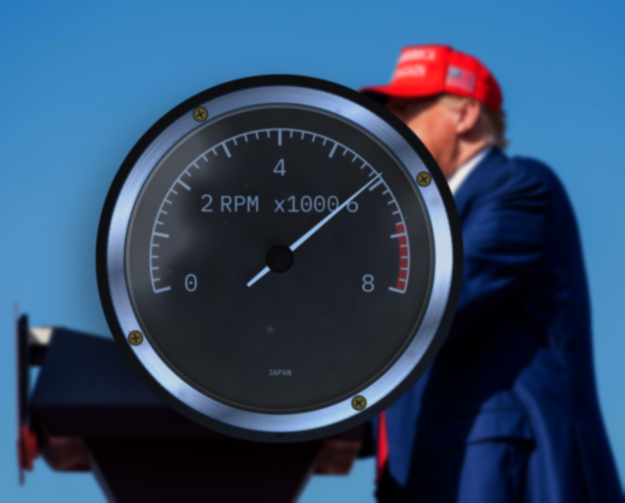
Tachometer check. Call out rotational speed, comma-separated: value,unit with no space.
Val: 5900,rpm
